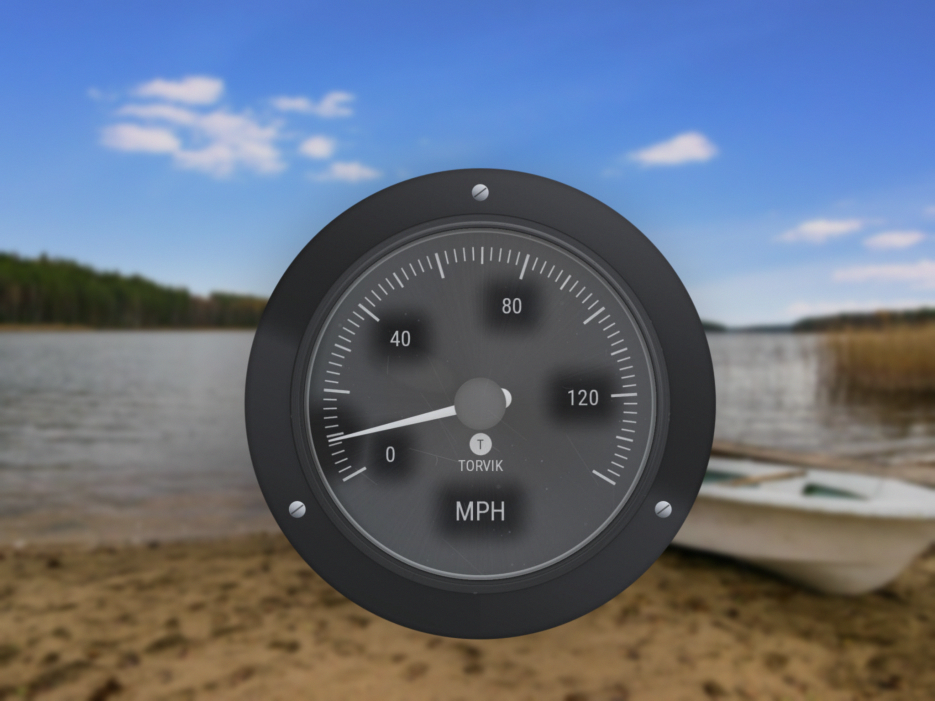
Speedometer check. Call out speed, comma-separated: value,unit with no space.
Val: 9,mph
